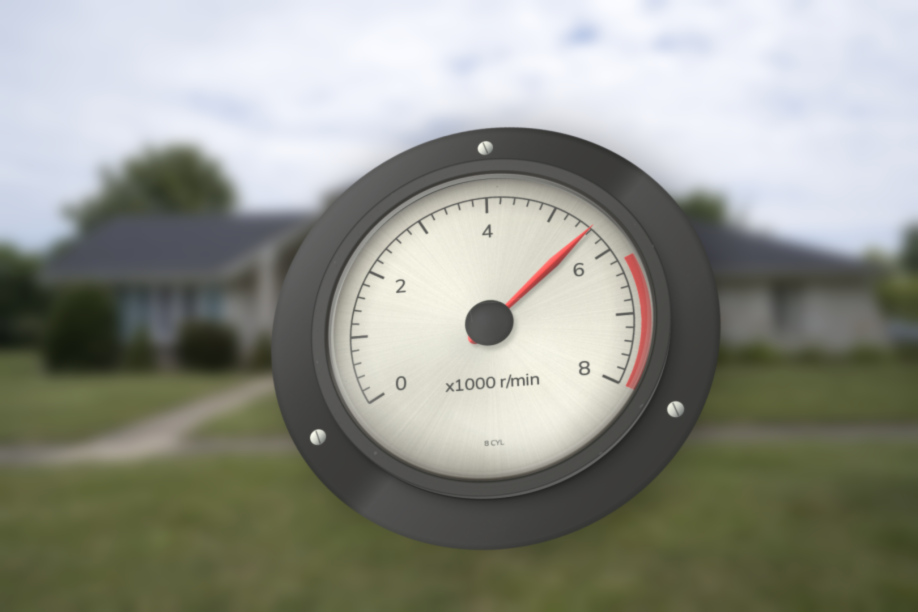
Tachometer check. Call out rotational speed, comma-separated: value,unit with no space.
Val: 5600,rpm
